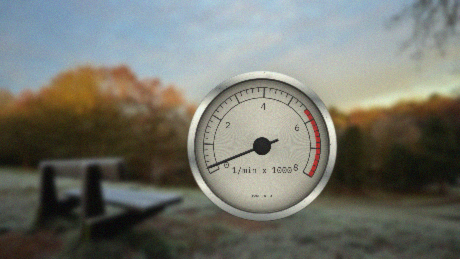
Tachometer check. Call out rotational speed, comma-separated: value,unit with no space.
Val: 200,rpm
